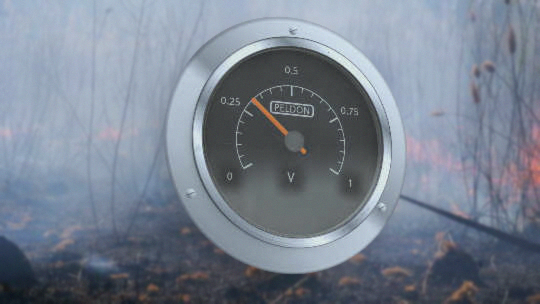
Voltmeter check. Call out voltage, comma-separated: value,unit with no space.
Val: 0.3,V
